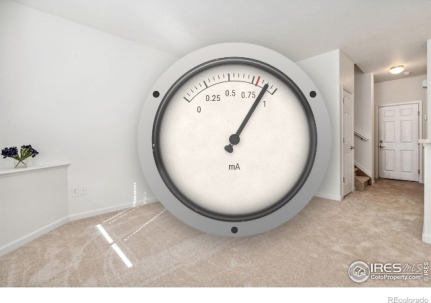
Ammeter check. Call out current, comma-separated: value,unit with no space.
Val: 0.9,mA
